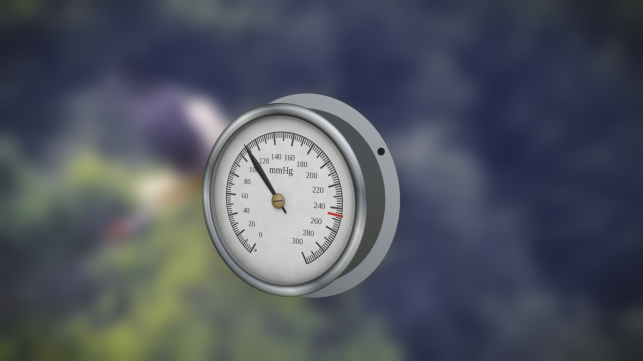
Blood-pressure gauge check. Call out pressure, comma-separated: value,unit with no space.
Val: 110,mmHg
